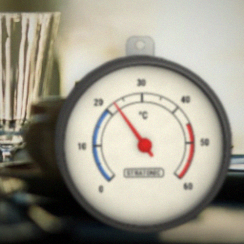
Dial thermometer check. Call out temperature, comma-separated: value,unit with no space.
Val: 22.5,°C
